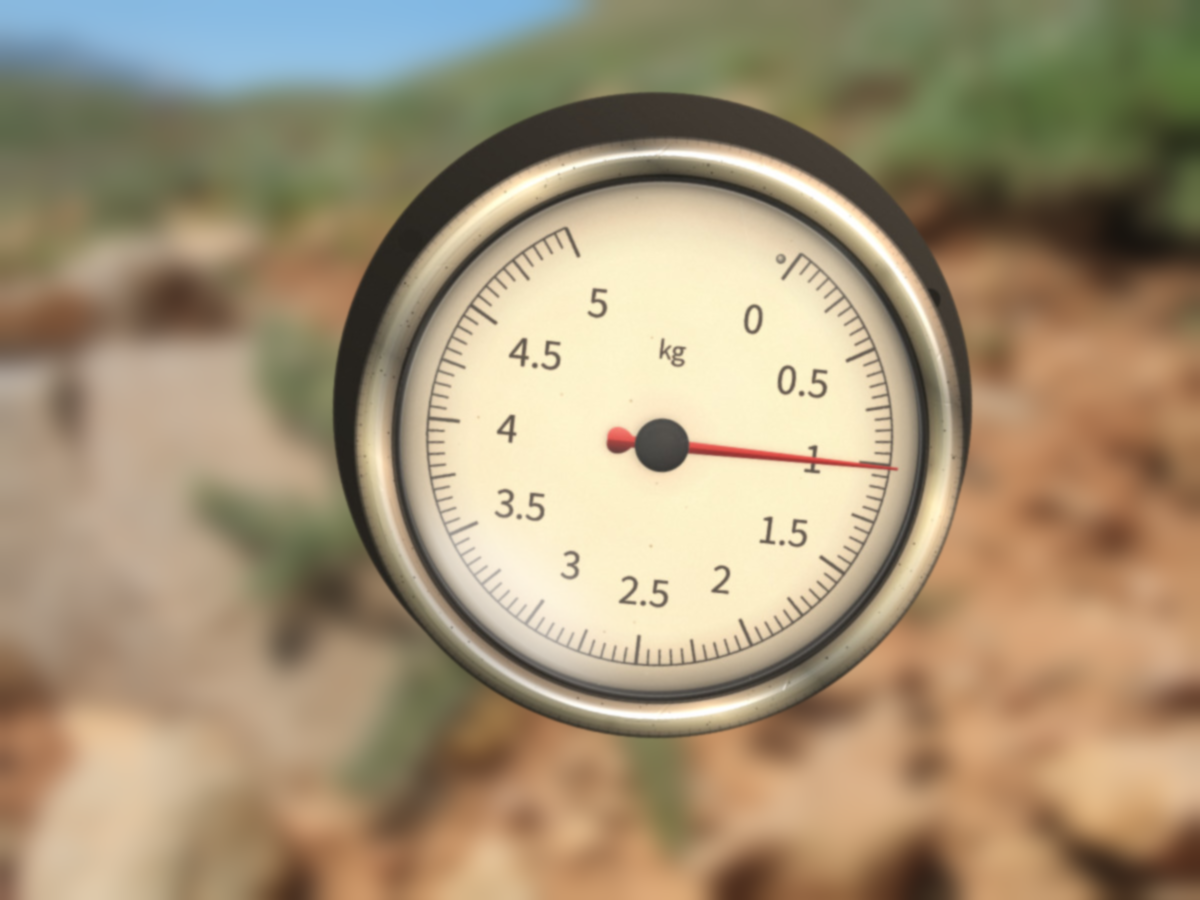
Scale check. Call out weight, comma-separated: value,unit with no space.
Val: 1,kg
